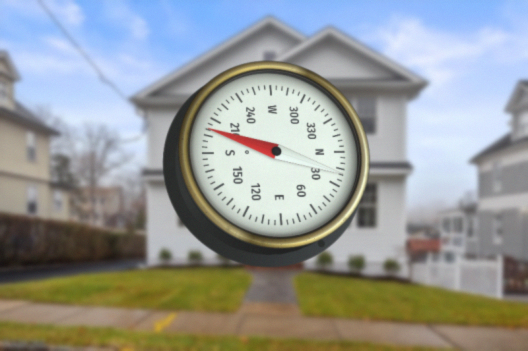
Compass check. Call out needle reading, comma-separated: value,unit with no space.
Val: 200,°
